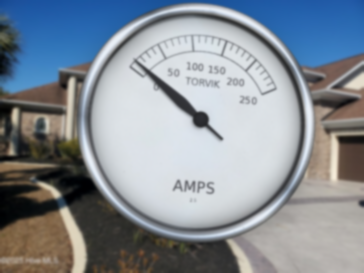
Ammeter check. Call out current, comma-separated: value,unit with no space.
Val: 10,A
